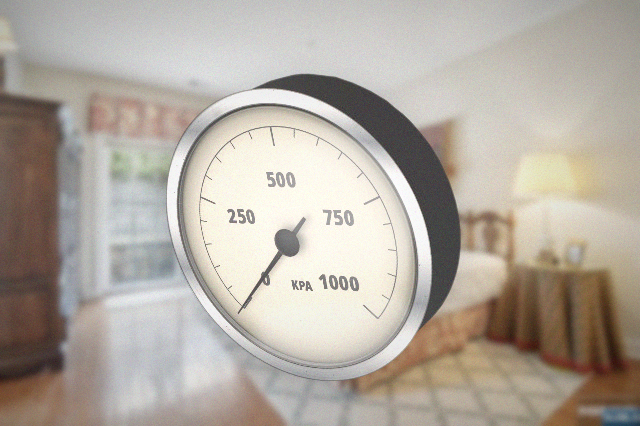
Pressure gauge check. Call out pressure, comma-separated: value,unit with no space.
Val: 0,kPa
